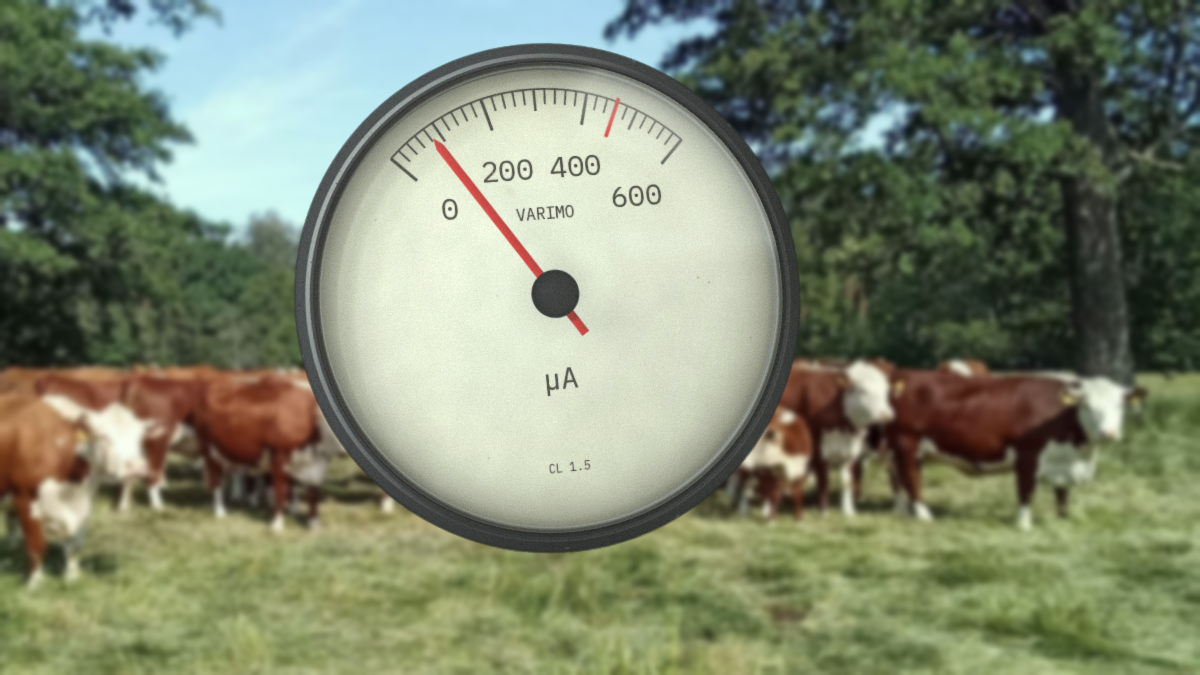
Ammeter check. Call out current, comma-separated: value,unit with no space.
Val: 80,µA
